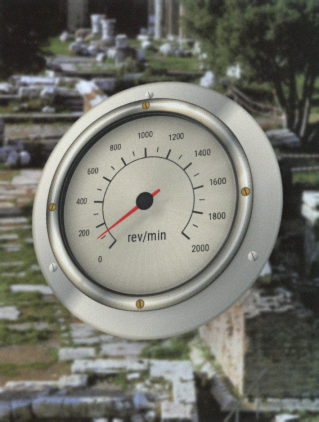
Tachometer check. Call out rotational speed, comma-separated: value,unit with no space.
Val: 100,rpm
